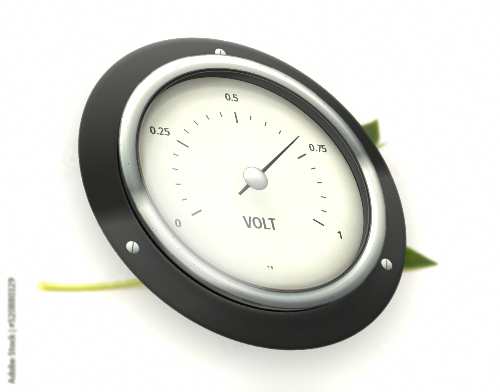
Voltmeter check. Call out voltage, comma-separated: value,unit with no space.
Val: 0.7,V
